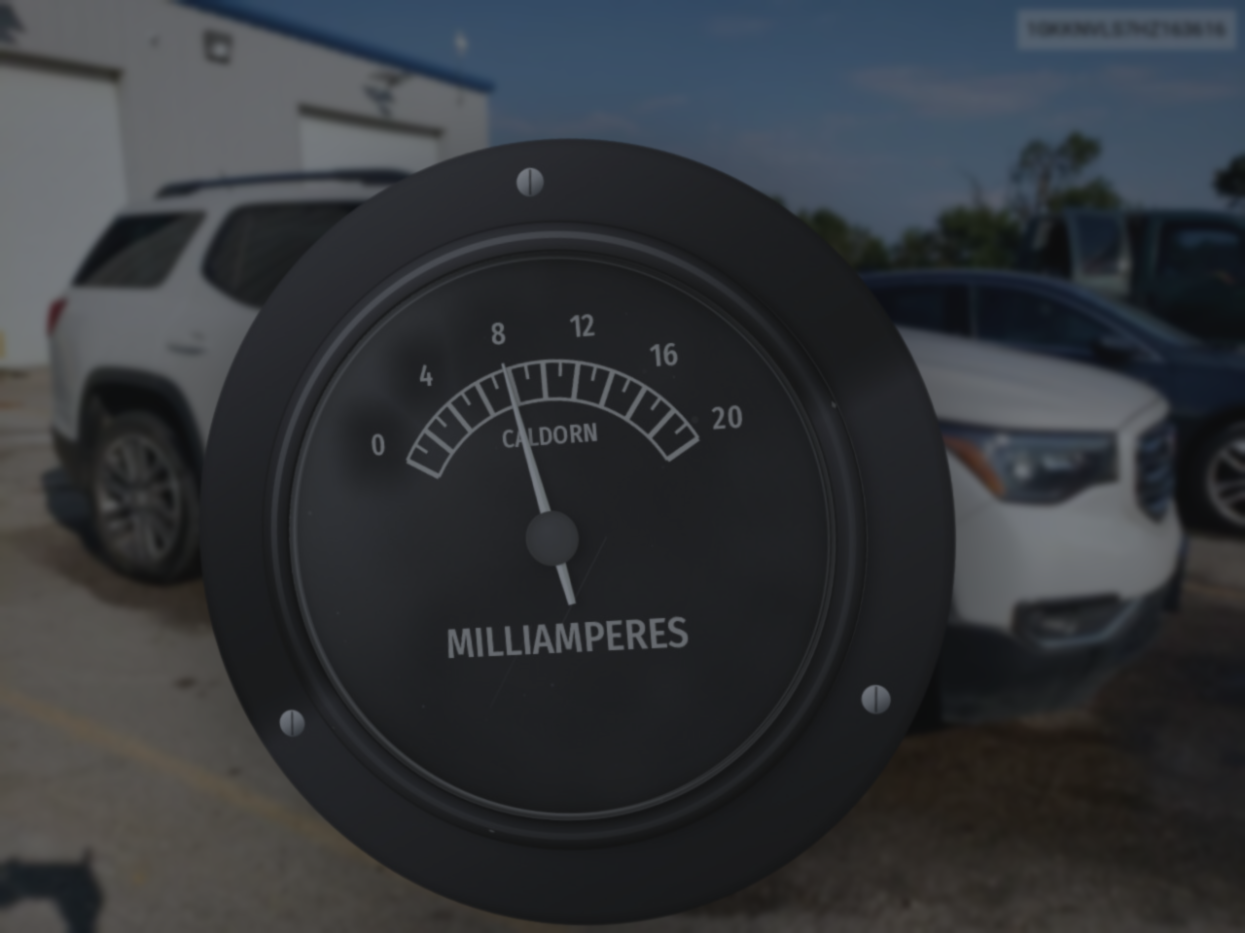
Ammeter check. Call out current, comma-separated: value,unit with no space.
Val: 8,mA
